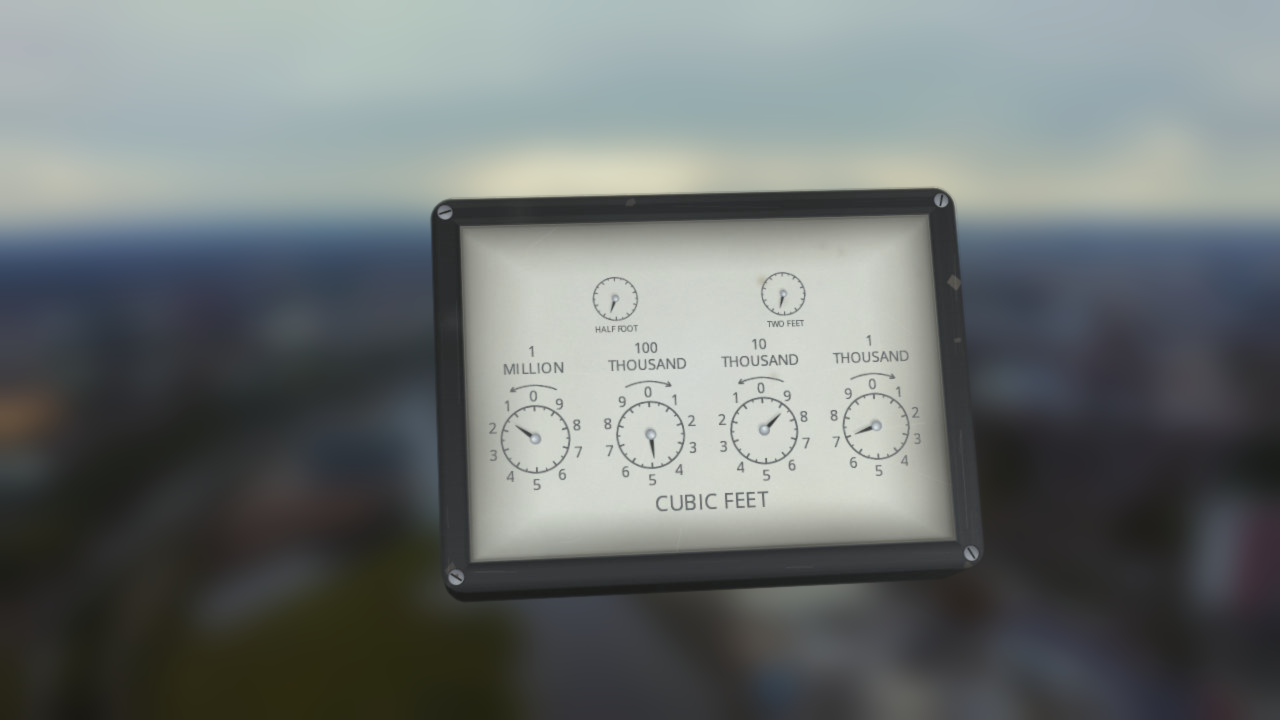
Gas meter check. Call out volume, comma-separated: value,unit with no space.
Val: 148700,ft³
